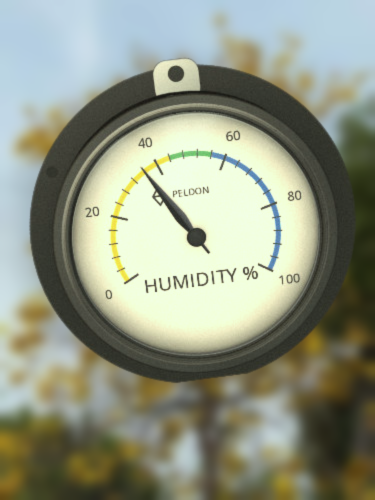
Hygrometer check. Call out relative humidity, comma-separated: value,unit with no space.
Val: 36,%
